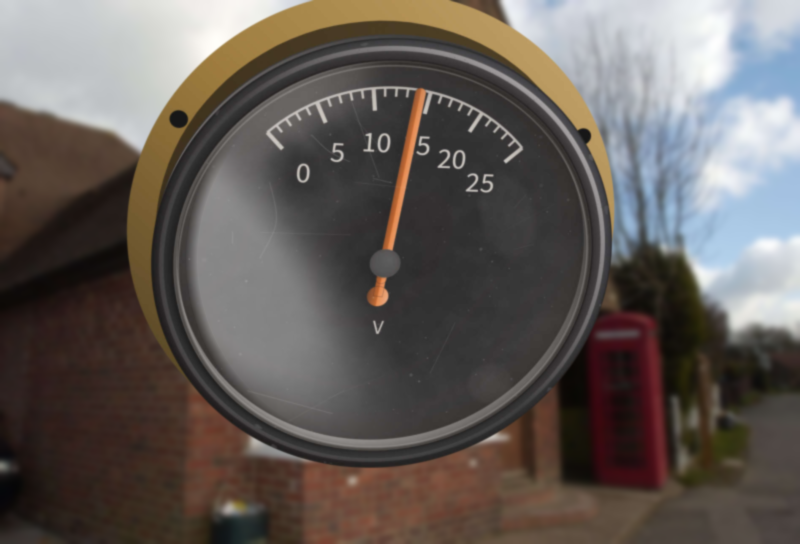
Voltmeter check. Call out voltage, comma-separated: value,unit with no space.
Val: 14,V
